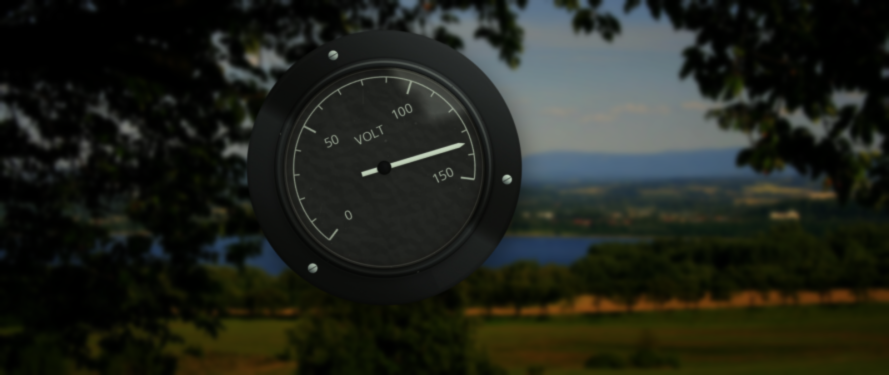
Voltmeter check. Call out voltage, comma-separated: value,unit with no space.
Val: 135,V
